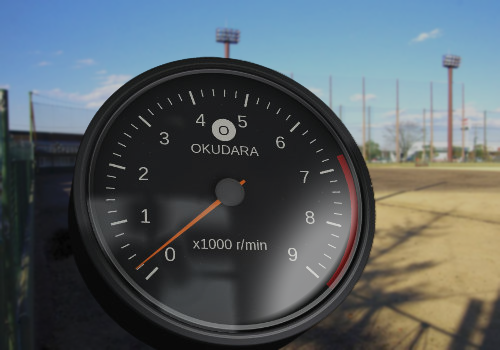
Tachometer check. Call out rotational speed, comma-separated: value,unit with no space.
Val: 200,rpm
